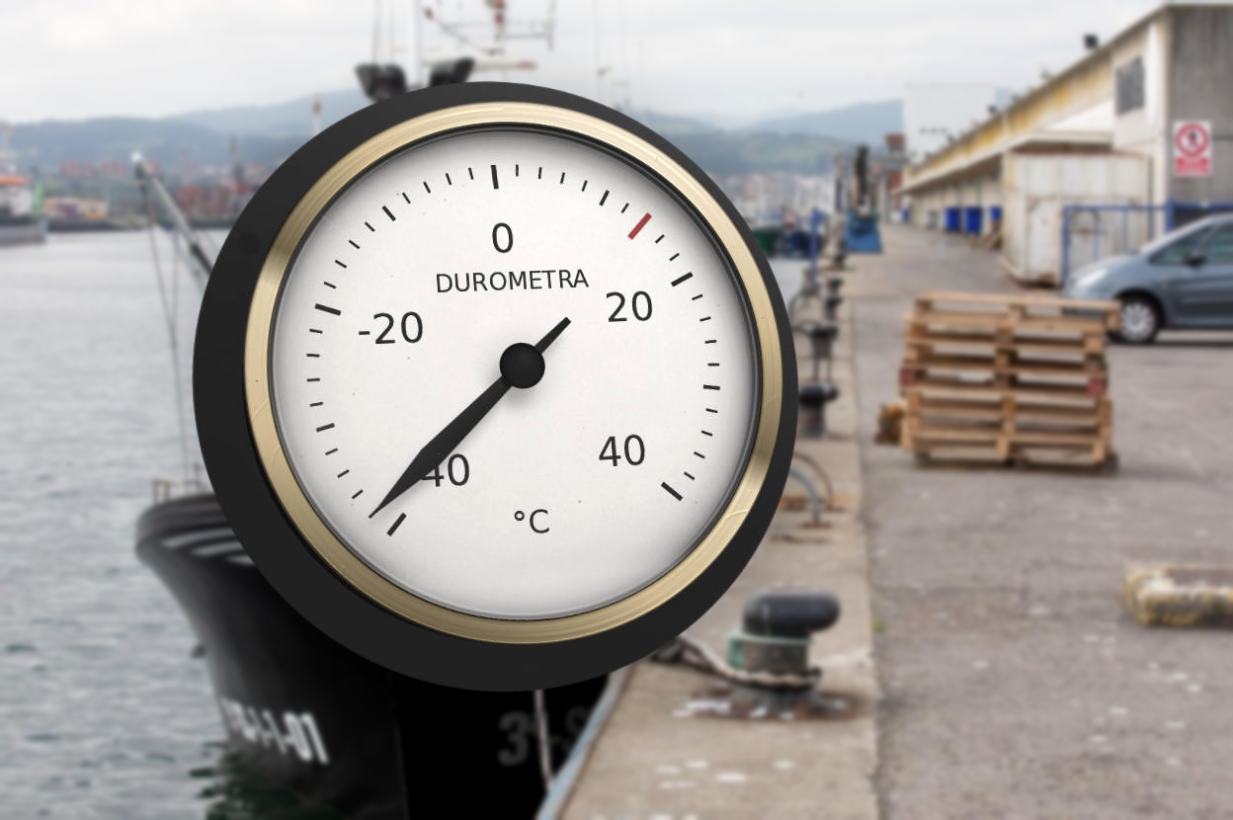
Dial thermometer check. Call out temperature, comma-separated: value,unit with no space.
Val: -38,°C
